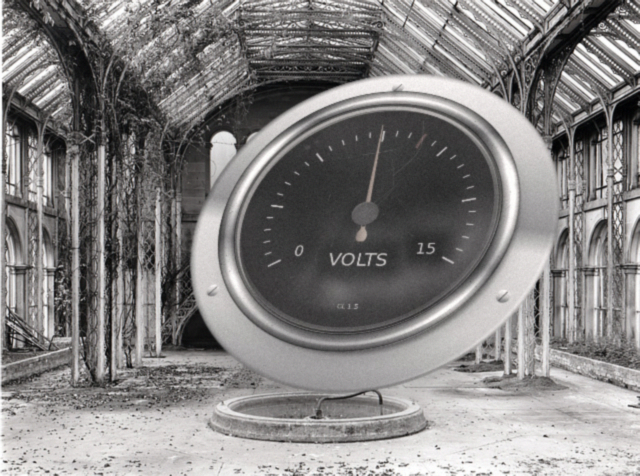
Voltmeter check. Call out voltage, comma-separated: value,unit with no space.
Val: 7.5,V
